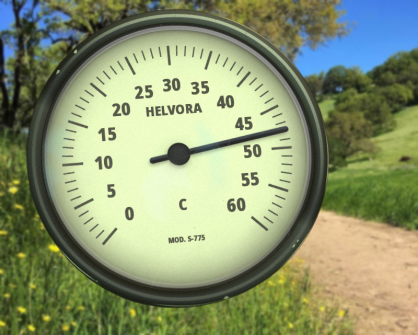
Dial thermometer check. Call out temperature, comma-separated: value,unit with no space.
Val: 48,°C
